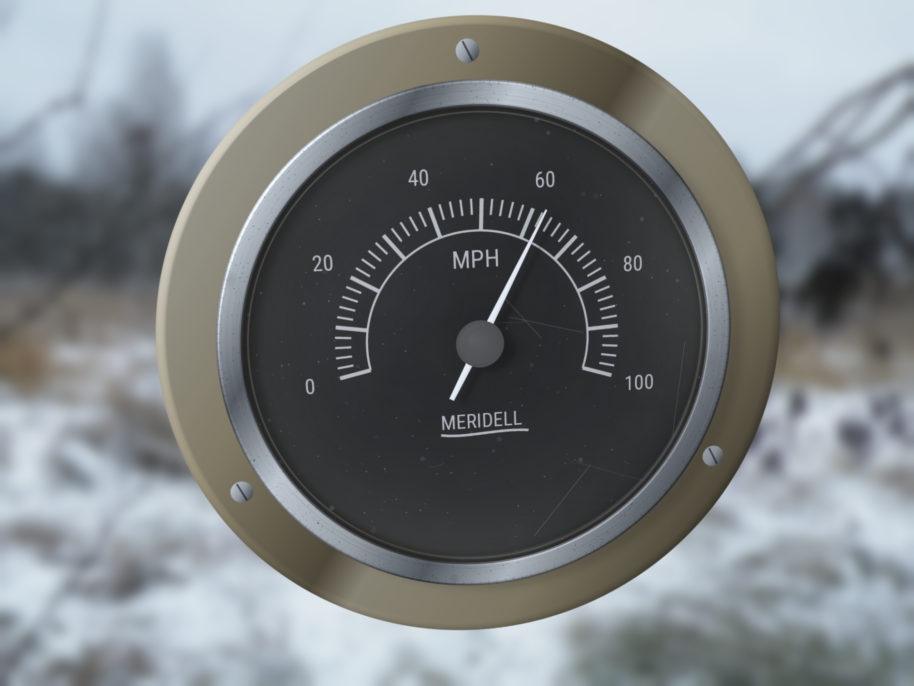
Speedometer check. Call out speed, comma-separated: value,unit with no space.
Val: 62,mph
